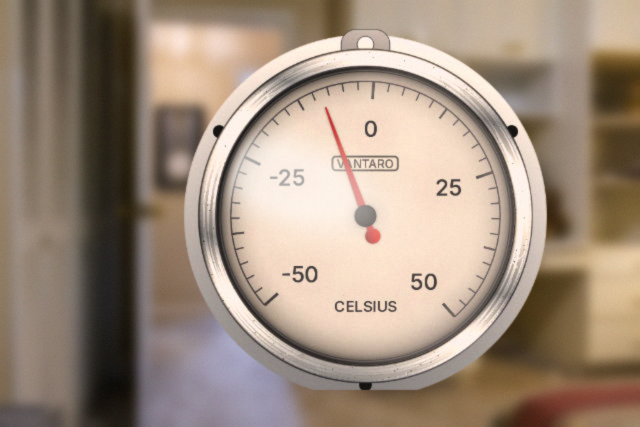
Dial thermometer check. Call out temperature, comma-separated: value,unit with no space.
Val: -8.75,°C
